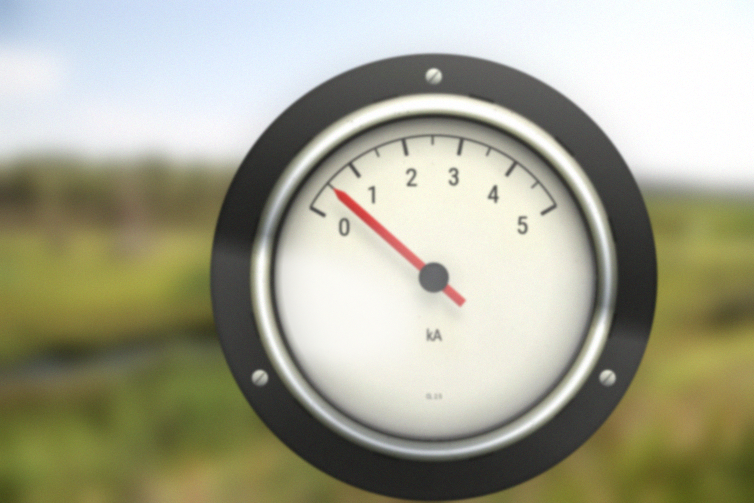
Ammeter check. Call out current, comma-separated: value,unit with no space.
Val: 0.5,kA
